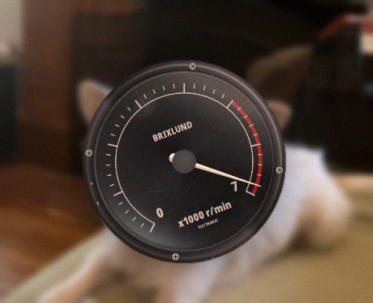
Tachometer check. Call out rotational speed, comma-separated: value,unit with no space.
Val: 6800,rpm
